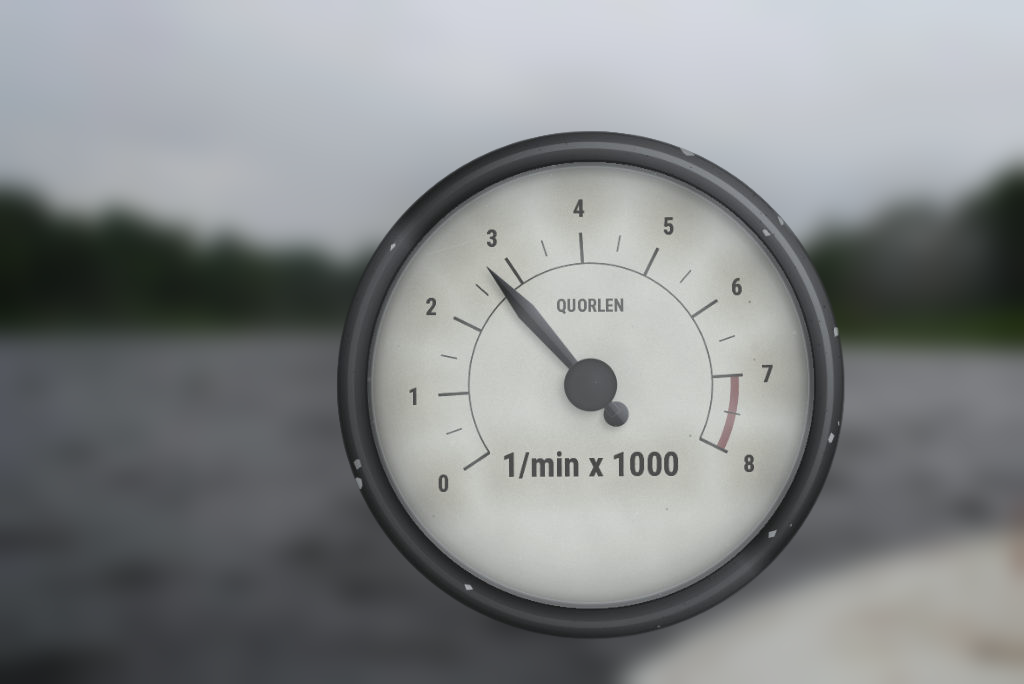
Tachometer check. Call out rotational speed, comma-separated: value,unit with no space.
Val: 2750,rpm
